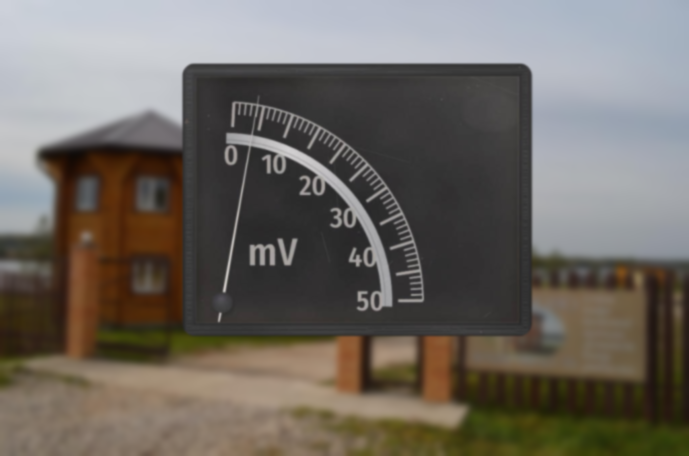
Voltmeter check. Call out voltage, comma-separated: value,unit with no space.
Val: 4,mV
